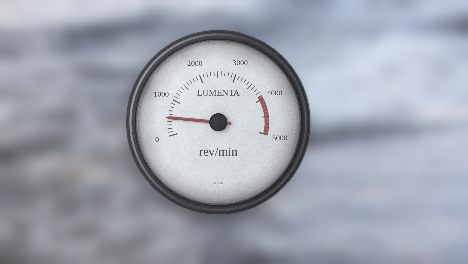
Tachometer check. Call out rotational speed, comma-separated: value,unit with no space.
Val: 500,rpm
